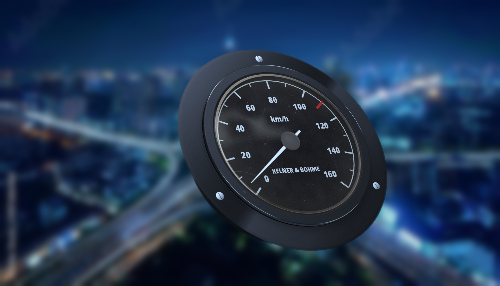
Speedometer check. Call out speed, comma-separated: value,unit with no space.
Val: 5,km/h
